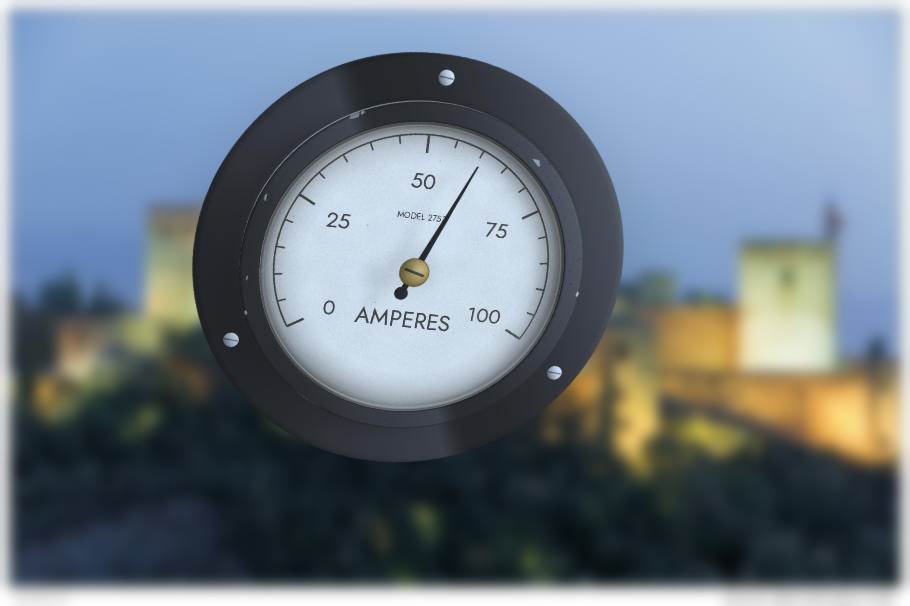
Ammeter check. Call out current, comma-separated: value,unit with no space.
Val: 60,A
